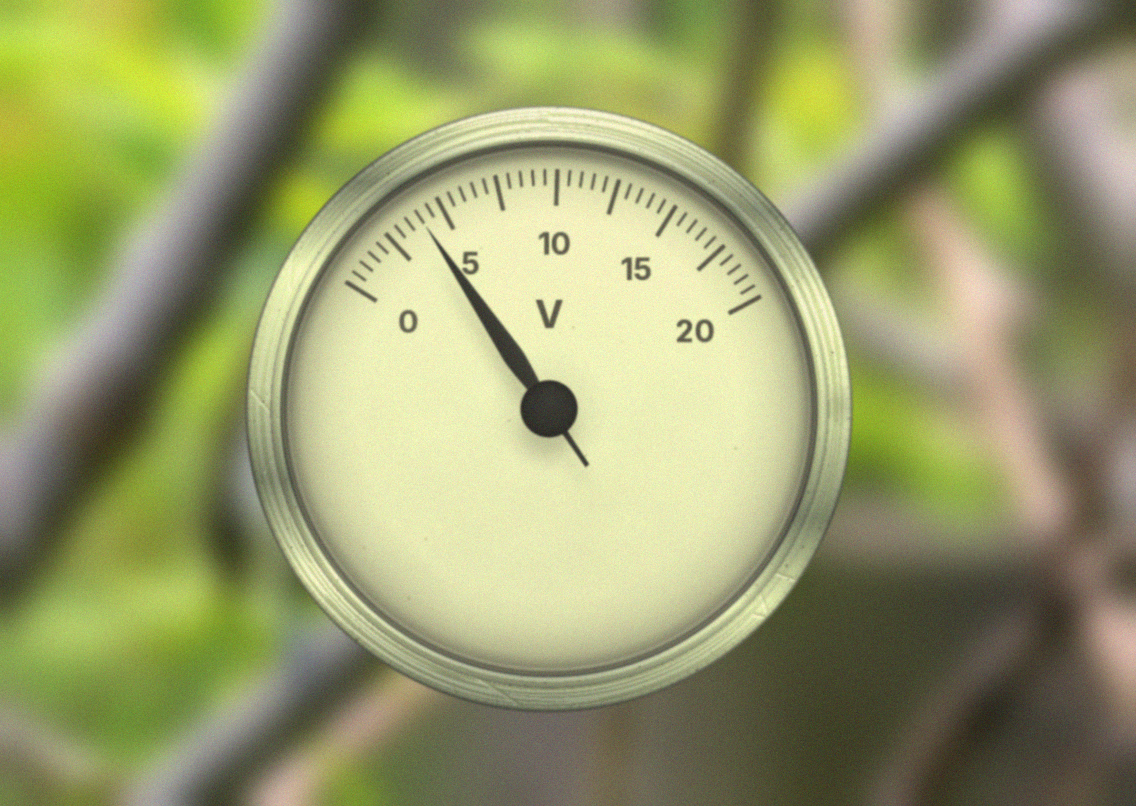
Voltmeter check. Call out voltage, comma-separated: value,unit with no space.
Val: 4,V
